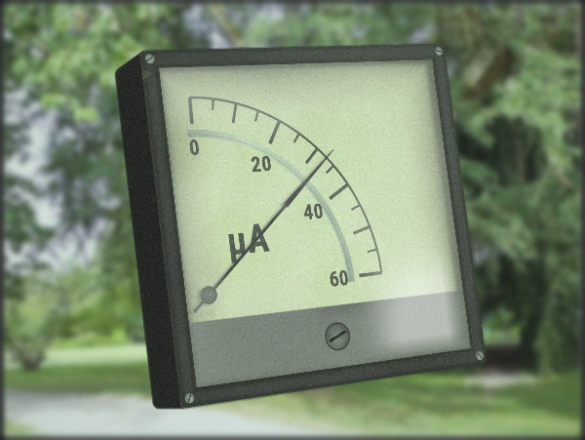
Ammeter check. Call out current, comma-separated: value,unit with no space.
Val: 32.5,µA
